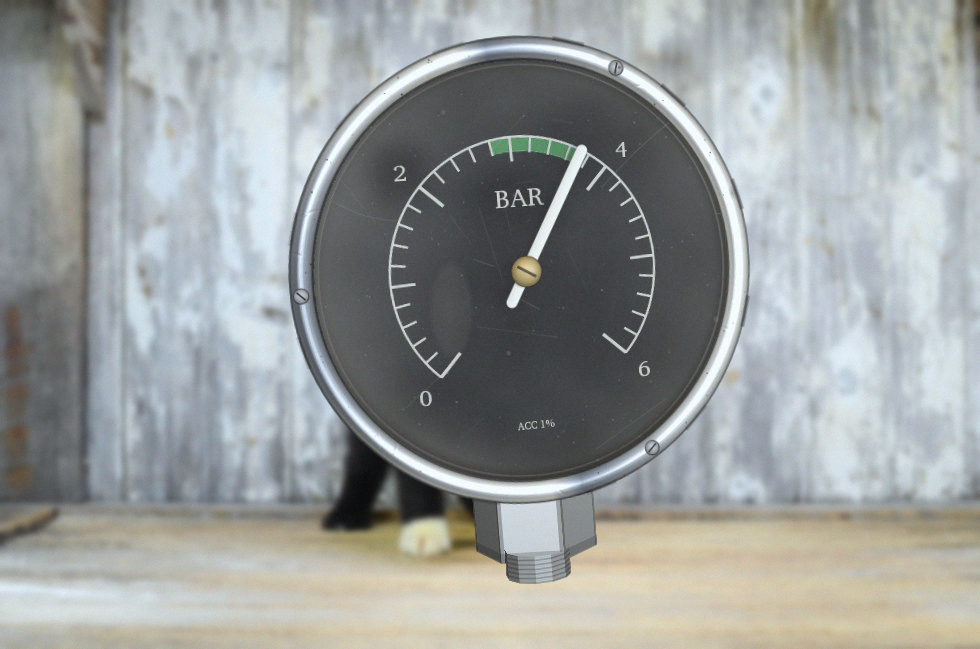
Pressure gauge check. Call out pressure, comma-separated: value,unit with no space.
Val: 3.7,bar
